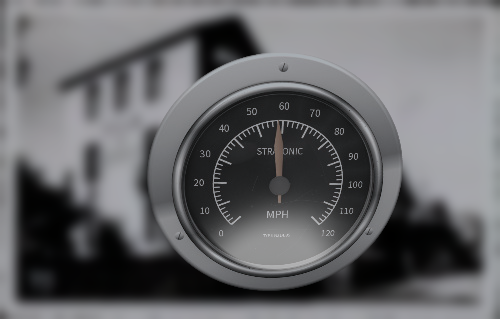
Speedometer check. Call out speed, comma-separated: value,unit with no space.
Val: 58,mph
